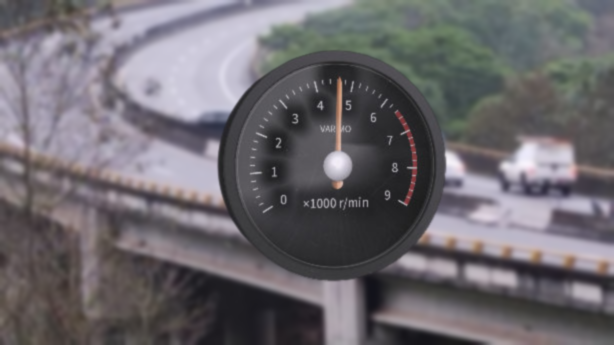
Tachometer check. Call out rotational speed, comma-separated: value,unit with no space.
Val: 4600,rpm
